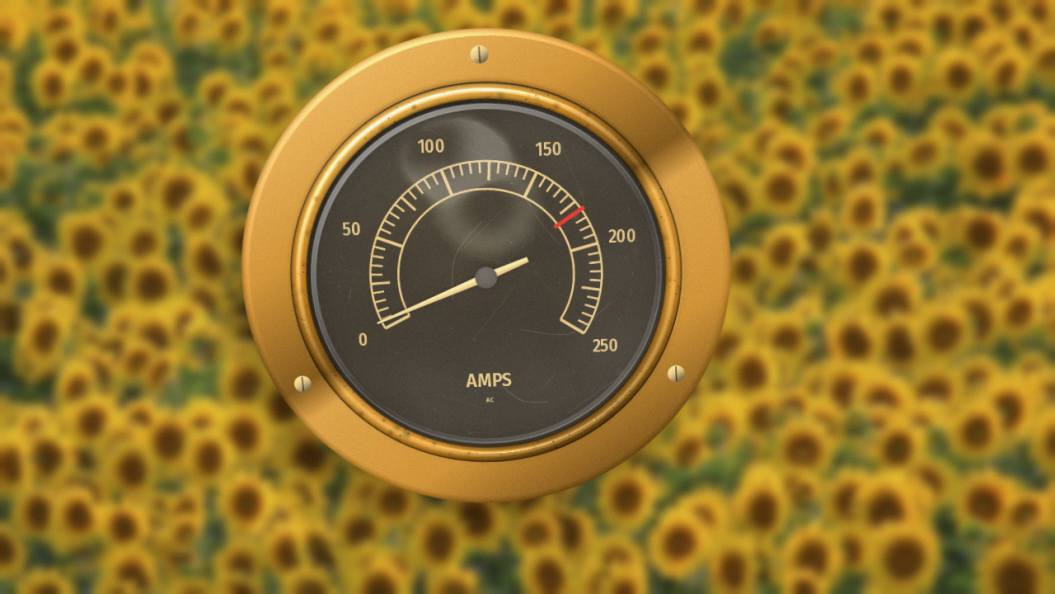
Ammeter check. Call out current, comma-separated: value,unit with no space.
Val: 5,A
